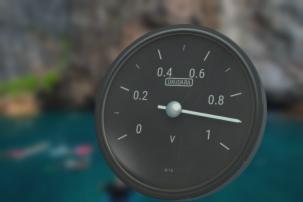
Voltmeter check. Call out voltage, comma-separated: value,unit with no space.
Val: 0.9,V
